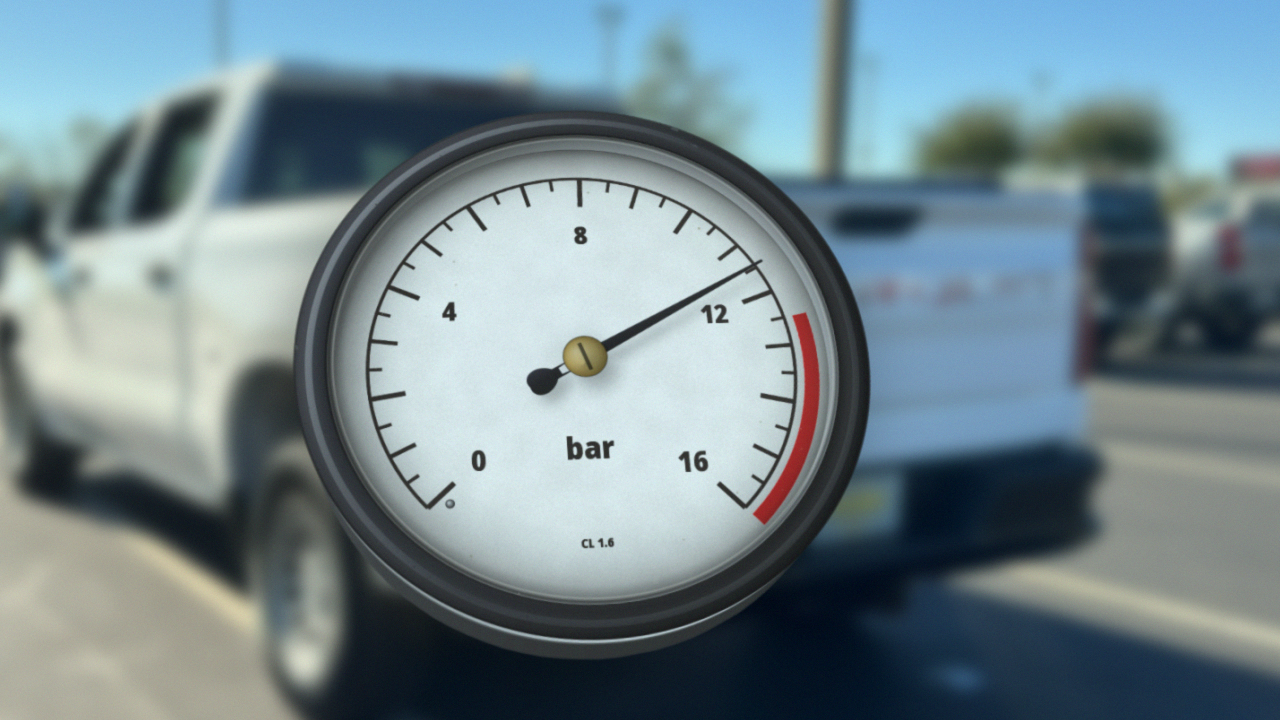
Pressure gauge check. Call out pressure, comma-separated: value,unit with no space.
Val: 11.5,bar
